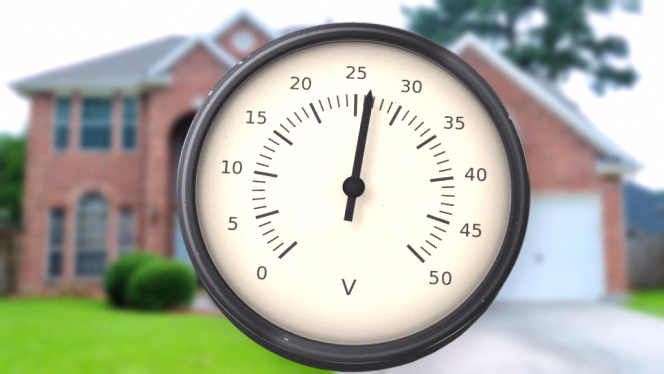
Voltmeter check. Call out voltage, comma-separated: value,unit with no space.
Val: 26.5,V
